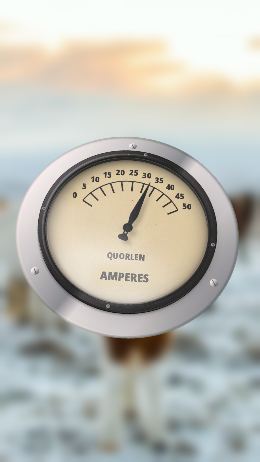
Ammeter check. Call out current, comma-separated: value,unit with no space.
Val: 32.5,A
